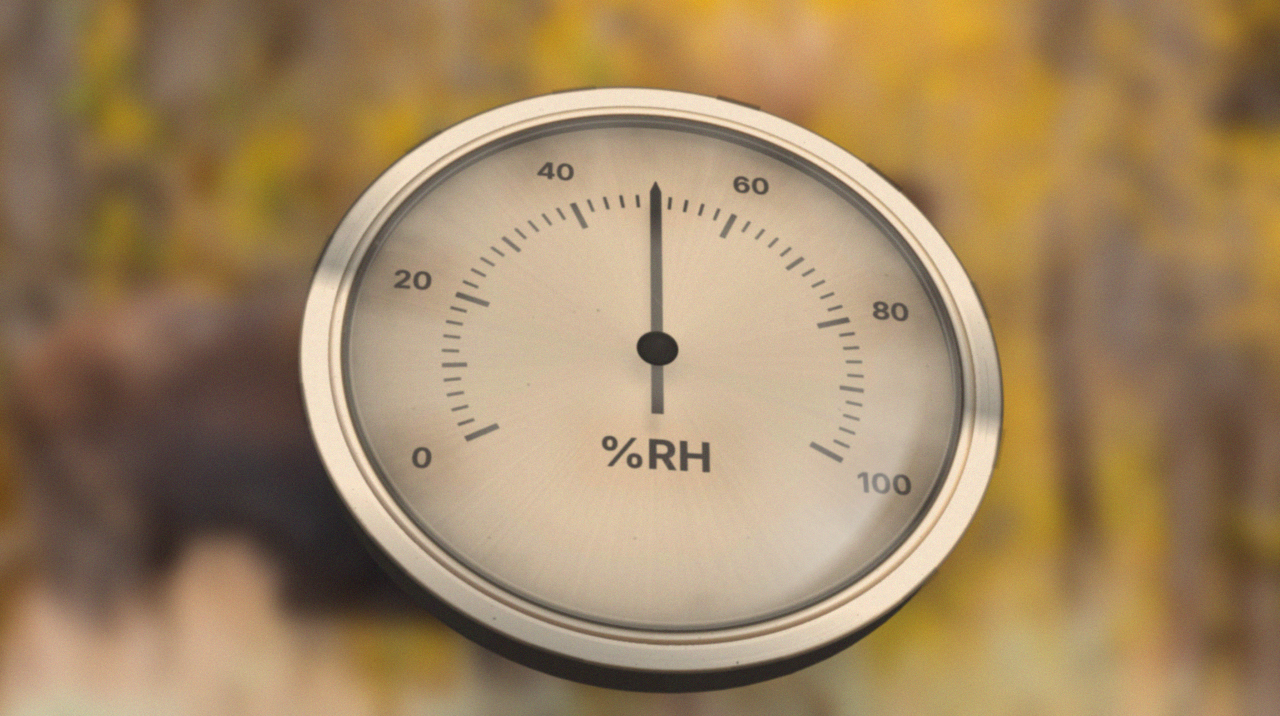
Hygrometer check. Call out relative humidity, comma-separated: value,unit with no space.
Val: 50,%
